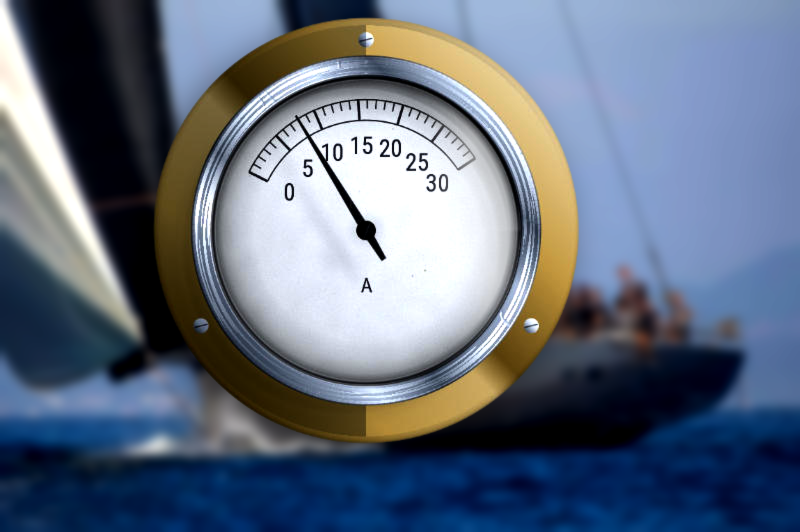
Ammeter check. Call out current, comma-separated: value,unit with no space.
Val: 8,A
